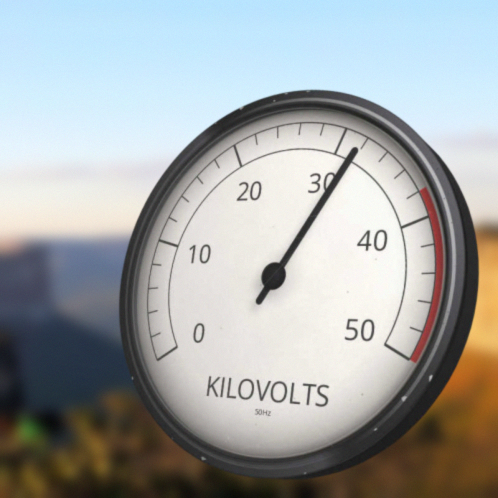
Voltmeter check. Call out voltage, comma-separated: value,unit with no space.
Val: 32,kV
